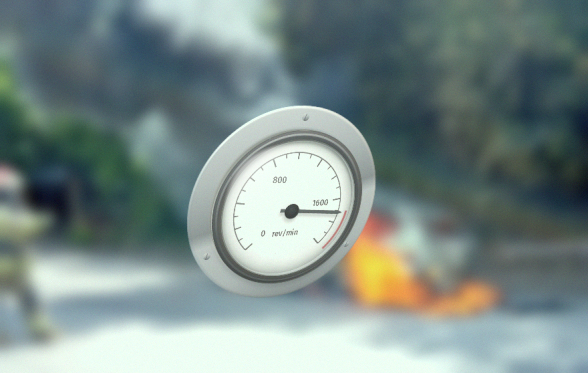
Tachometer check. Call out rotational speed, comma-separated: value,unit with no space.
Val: 1700,rpm
